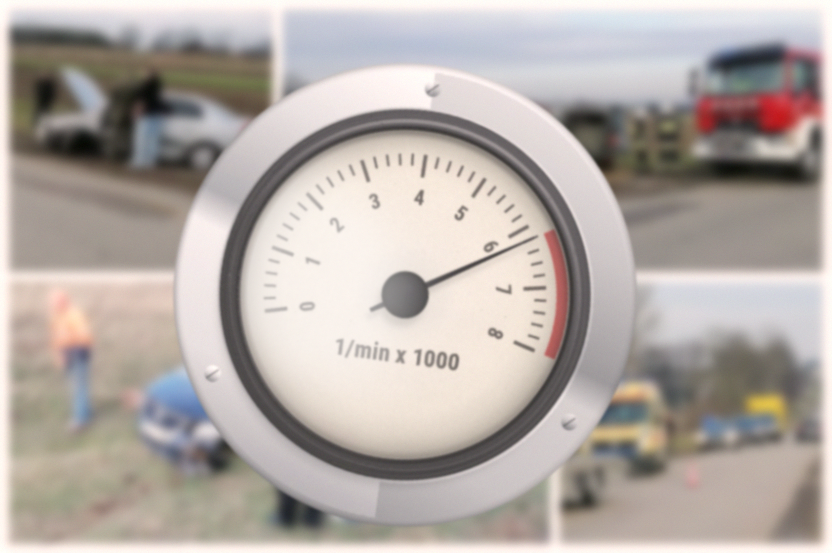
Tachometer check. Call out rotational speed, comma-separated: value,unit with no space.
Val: 6200,rpm
